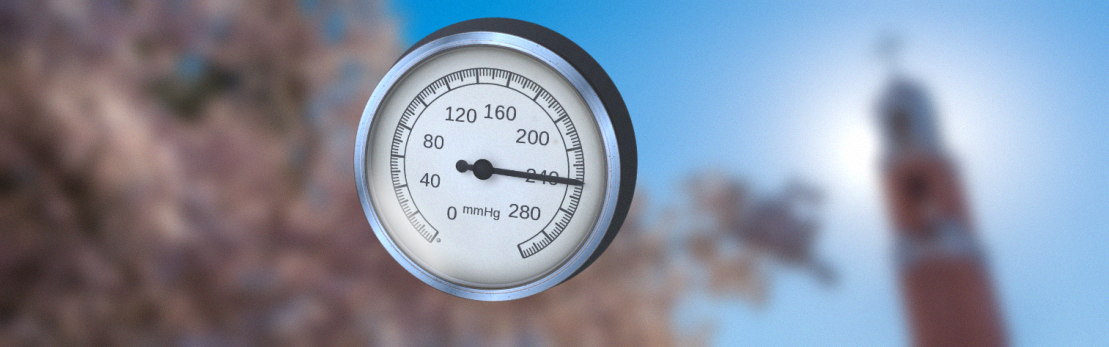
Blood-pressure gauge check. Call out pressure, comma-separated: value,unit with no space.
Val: 240,mmHg
